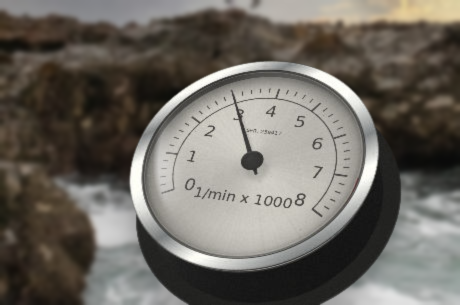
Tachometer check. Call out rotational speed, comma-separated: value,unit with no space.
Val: 3000,rpm
